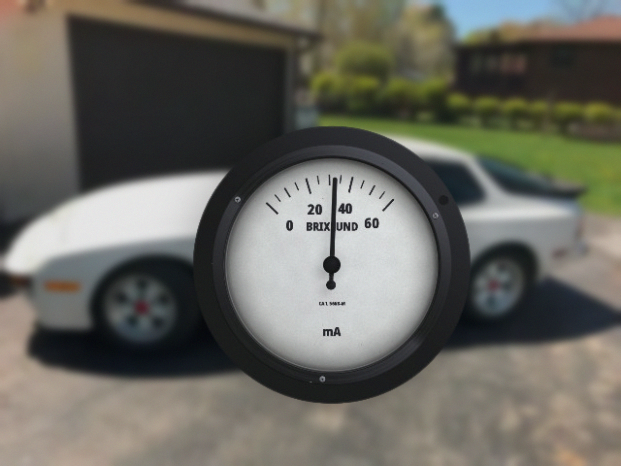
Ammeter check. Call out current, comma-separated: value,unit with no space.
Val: 32.5,mA
